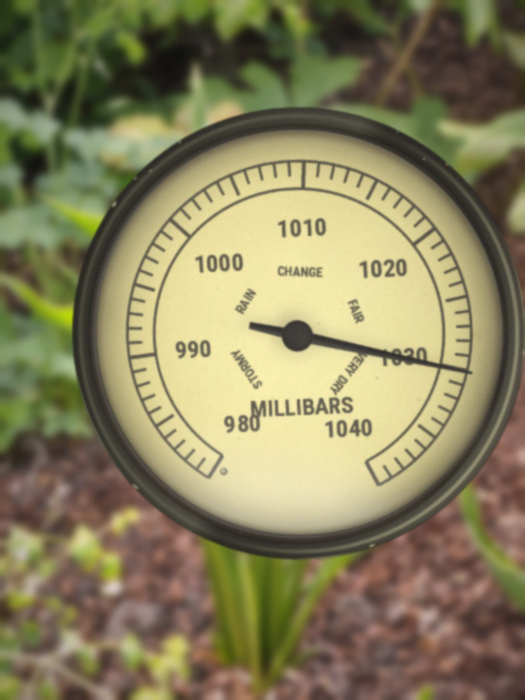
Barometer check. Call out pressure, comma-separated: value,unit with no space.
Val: 1030,mbar
